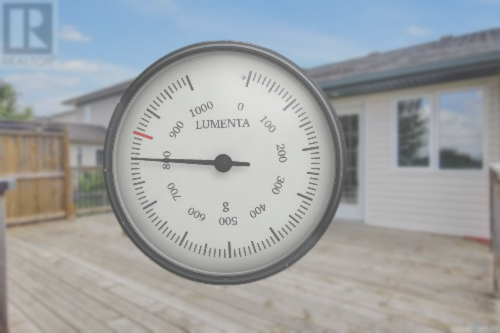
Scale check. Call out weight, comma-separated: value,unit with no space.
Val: 800,g
